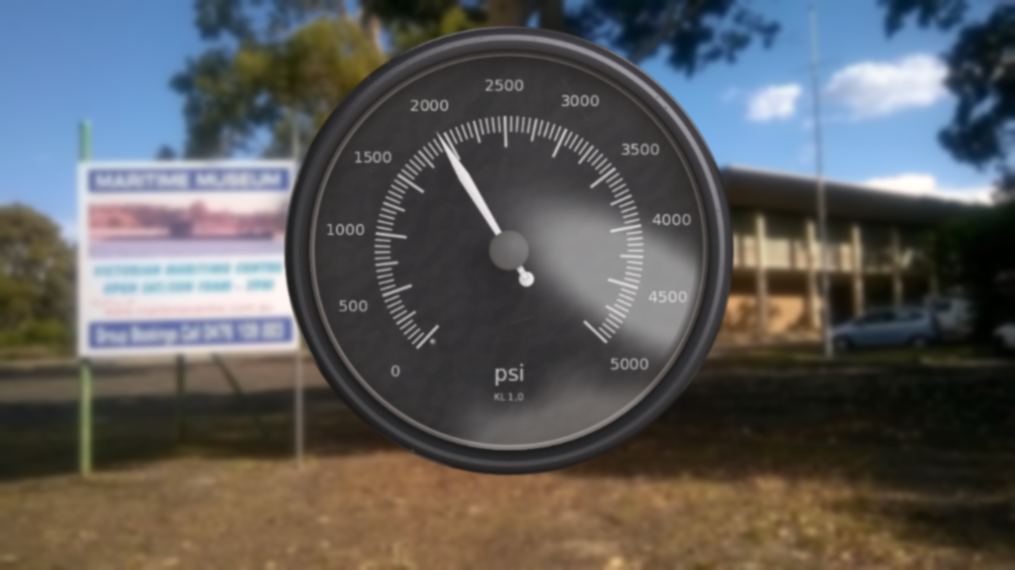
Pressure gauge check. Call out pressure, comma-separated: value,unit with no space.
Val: 1950,psi
